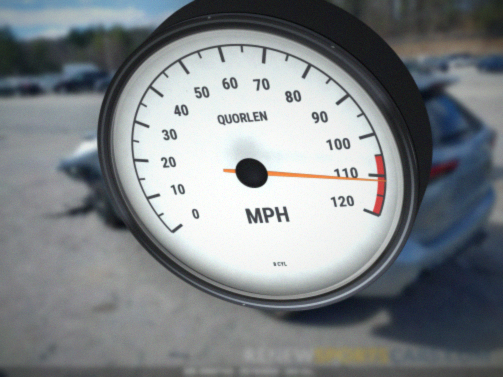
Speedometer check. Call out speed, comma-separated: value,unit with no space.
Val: 110,mph
